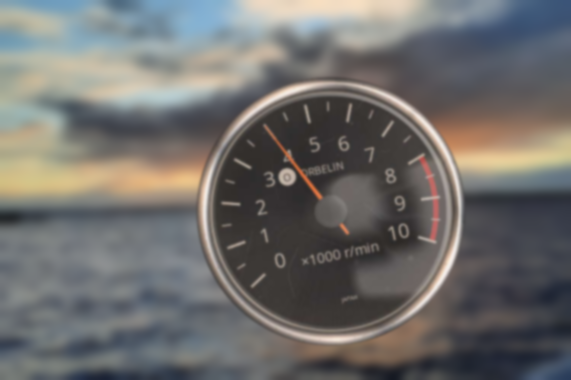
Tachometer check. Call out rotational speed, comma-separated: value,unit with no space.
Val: 4000,rpm
